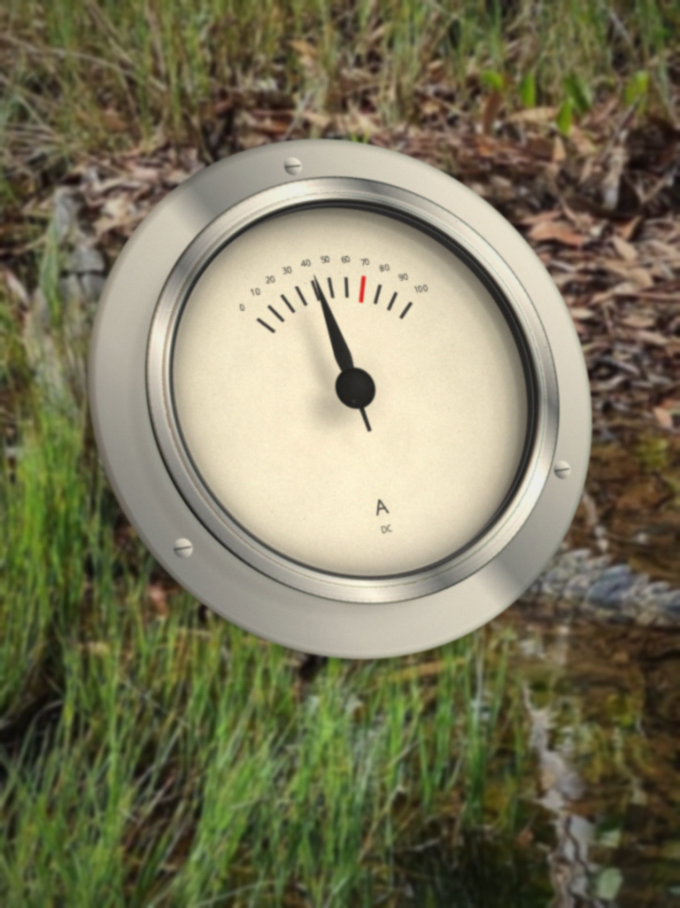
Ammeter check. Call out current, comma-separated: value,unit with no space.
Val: 40,A
